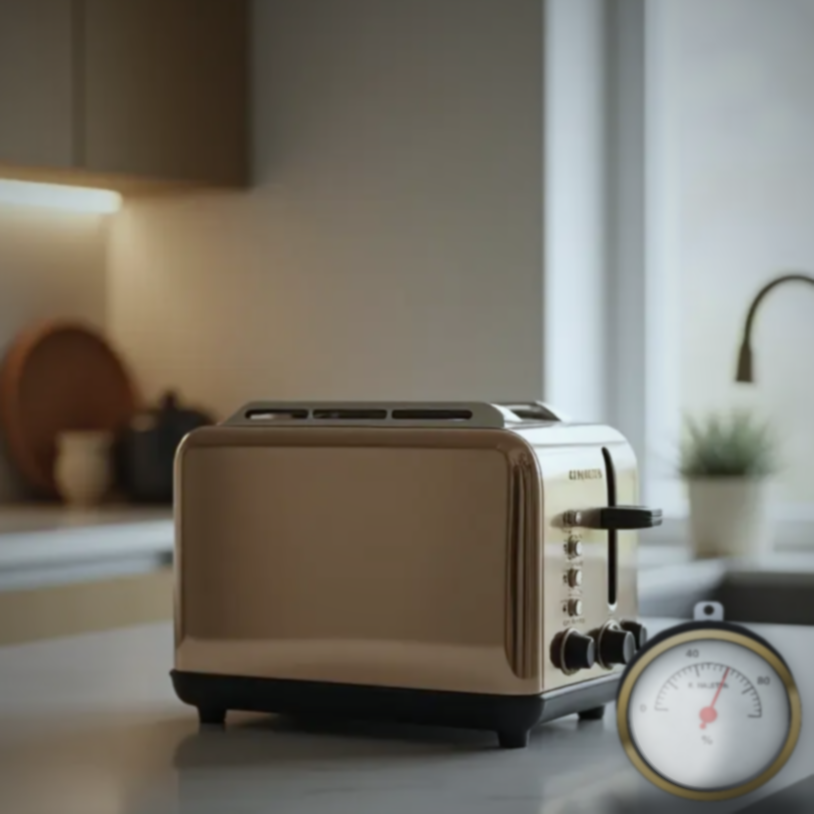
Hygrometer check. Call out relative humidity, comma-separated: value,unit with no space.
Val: 60,%
